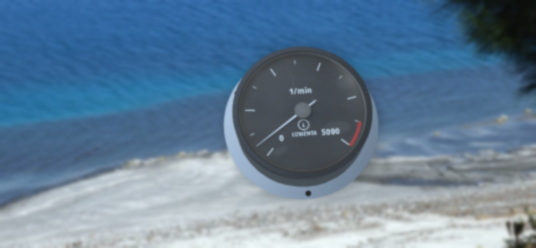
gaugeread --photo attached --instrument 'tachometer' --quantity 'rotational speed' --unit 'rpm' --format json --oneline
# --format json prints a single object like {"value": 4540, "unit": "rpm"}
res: {"value": 250, "unit": "rpm"}
